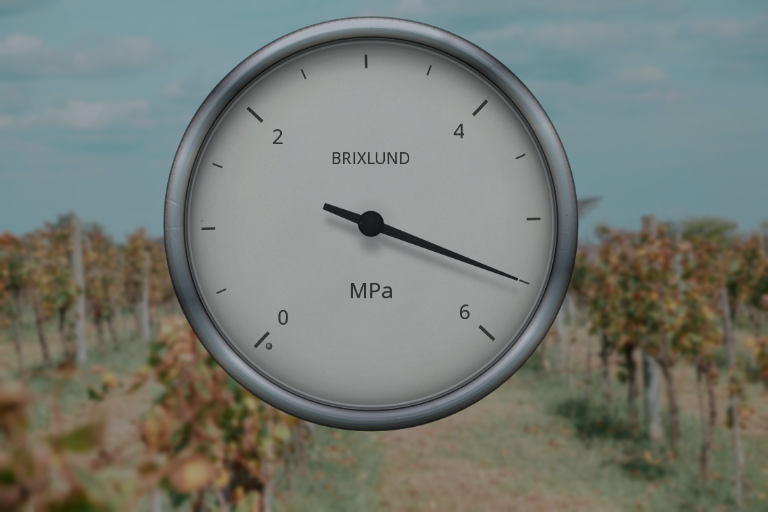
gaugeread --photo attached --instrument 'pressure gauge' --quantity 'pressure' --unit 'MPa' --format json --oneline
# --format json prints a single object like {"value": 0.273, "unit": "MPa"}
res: {"value": 5.5, "unit": "MPa"}
